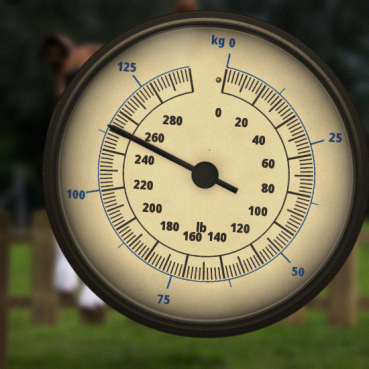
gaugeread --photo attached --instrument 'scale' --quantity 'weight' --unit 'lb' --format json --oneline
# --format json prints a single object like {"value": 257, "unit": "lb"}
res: {"value": 252, "unit": "lb"}
